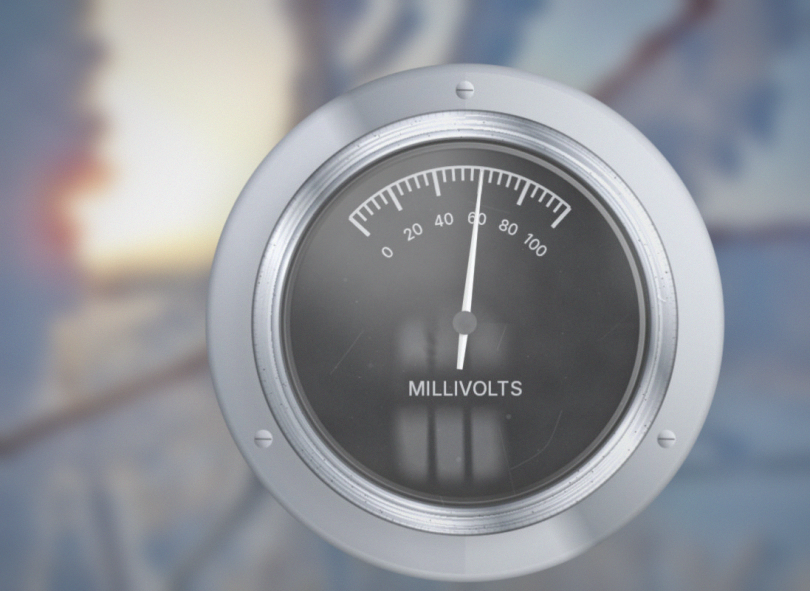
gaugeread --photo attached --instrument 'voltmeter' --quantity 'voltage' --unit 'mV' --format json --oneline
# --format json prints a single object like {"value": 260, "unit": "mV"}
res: {"value": 60, "unit": "mV"}
